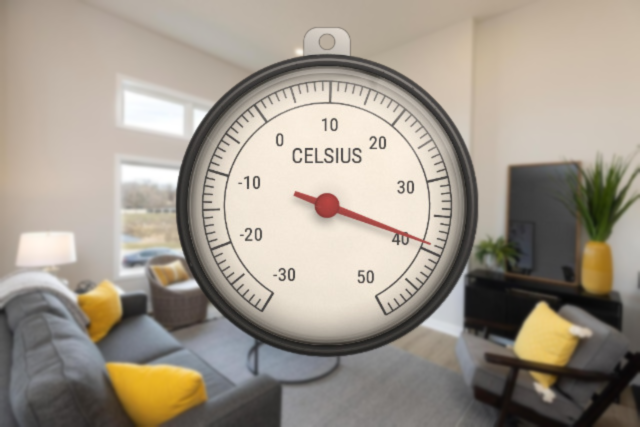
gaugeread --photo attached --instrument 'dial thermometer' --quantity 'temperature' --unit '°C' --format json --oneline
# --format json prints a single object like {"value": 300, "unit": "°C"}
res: {"value": 39, "unit": "°C"}
